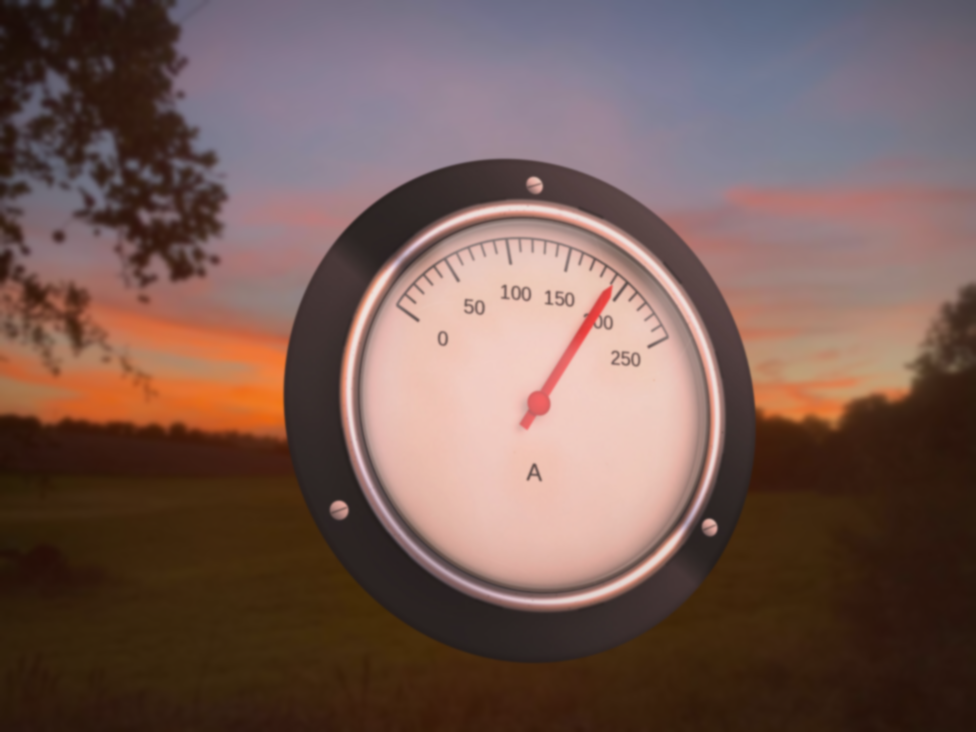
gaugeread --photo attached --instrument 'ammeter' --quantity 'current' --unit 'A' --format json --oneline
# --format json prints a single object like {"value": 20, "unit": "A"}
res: {"value": 190, "unit": "A"}
